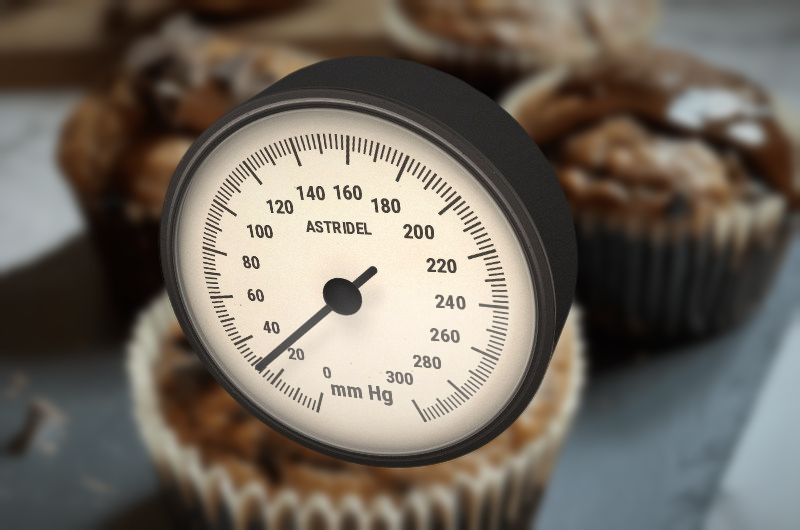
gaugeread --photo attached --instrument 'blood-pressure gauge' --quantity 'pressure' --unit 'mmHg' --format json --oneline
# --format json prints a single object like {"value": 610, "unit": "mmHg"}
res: {"value": 28, "unit": "mmHg"}
